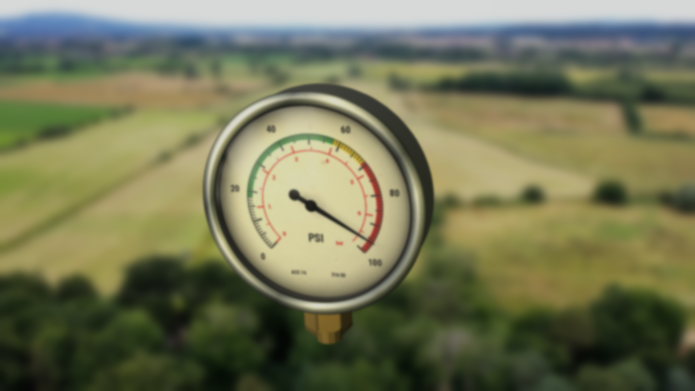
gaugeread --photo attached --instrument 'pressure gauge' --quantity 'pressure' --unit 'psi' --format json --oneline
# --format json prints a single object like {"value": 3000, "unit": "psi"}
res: {"value": 95, "unit": "psi"}
